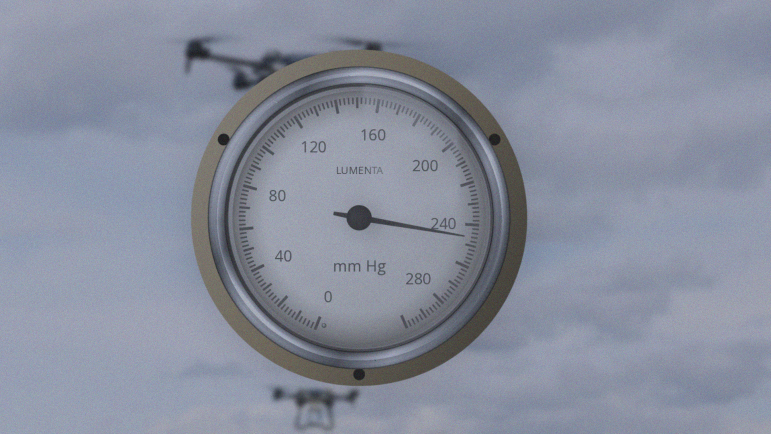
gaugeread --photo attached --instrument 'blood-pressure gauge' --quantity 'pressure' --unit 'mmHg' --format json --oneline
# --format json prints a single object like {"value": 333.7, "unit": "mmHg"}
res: {"value": 246, "unit": "mmHg"}
